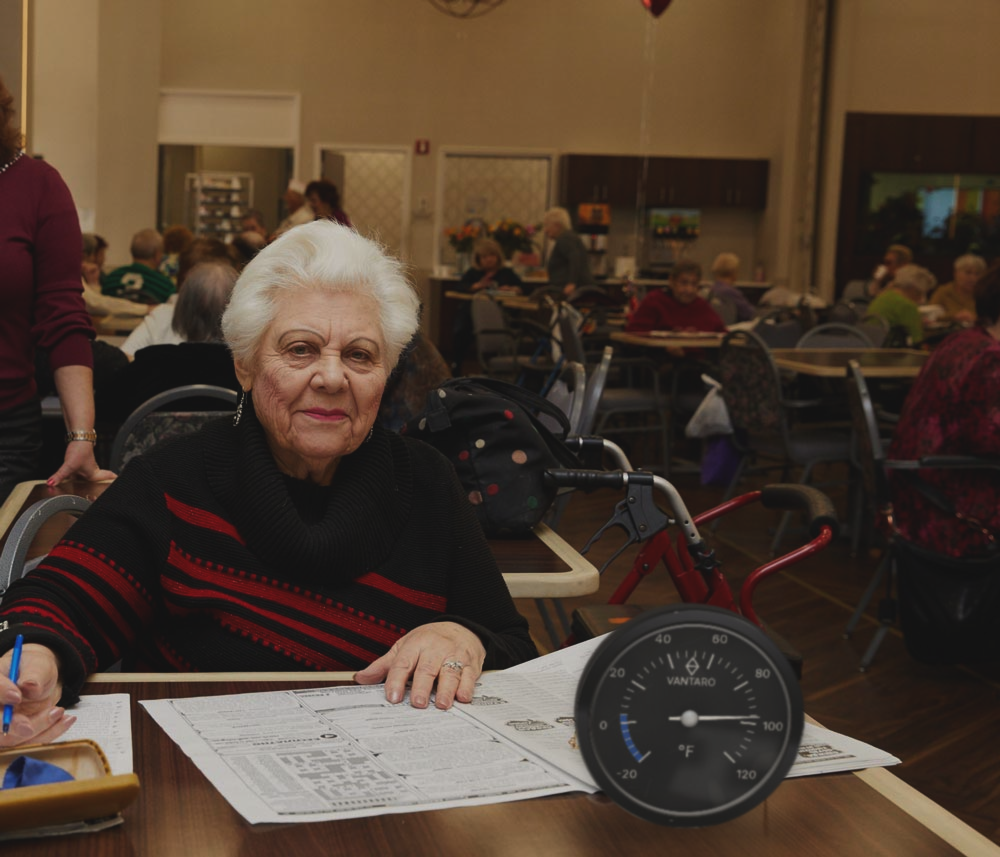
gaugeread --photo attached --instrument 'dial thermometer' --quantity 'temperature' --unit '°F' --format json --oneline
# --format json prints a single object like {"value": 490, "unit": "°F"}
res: {"value": 96, "unit": "°F"}
